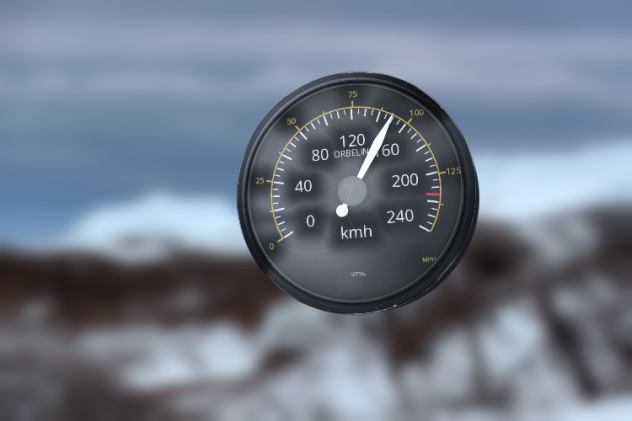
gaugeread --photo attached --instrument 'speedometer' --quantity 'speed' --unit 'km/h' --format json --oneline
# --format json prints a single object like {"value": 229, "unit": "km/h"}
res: {"value": 150, "unit": "km/h"}
